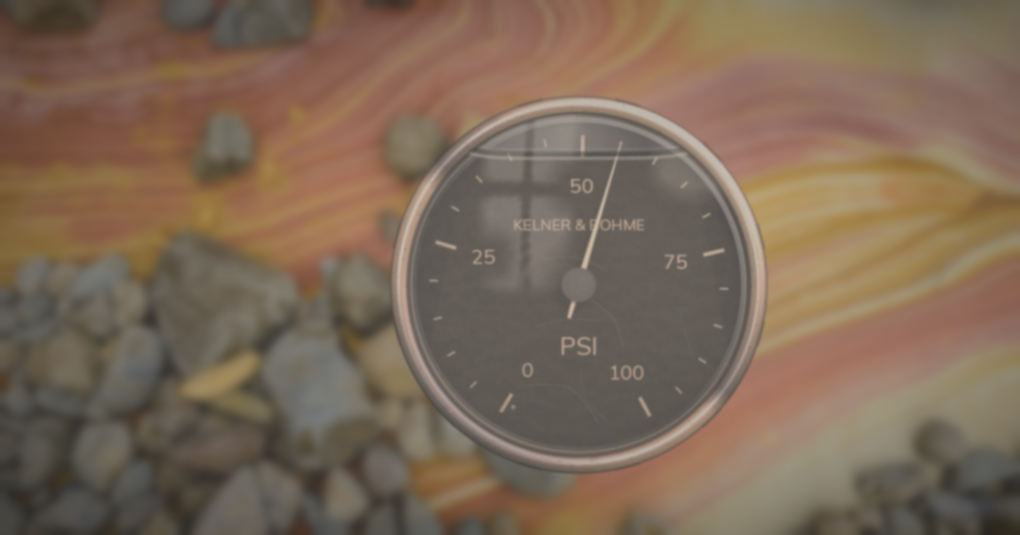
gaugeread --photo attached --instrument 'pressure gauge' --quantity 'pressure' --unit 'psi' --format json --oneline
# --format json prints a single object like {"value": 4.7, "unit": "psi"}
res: {"value": 55, "unit": "psi"}
